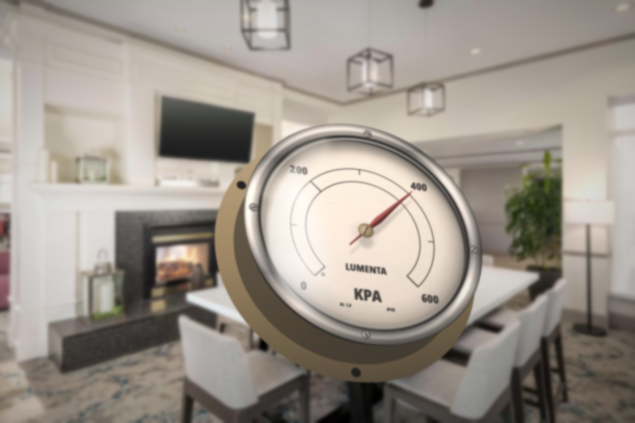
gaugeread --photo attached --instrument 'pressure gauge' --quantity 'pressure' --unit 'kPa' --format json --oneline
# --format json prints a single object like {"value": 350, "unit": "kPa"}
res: {"value": 400, "unit": "kPa"}
